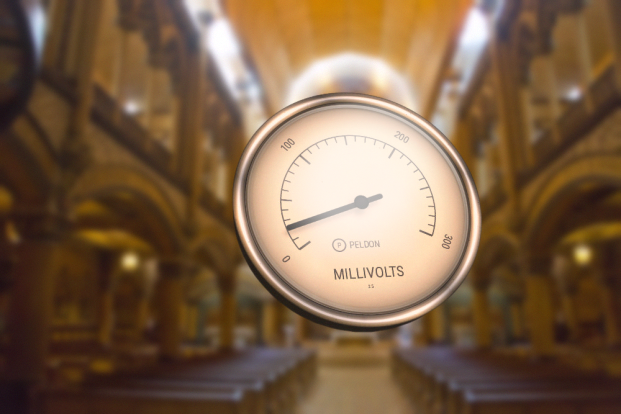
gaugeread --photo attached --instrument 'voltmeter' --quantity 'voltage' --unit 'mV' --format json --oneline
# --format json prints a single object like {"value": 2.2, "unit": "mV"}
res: {"value": 20, "unit": "mV"}
